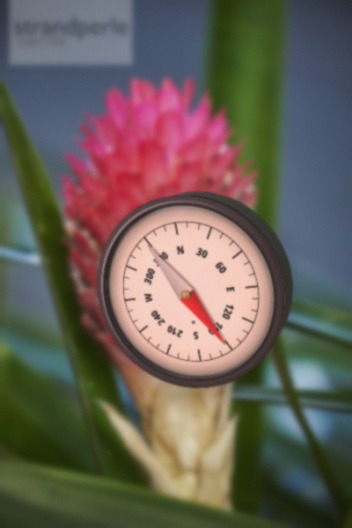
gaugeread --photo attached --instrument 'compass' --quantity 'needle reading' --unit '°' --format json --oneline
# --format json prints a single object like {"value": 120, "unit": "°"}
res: {"value": 150, "unit": "°"}
